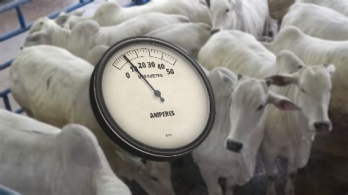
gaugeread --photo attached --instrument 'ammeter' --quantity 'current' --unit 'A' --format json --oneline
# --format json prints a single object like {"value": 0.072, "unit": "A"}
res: {"value": 10, "unit": "A"}
